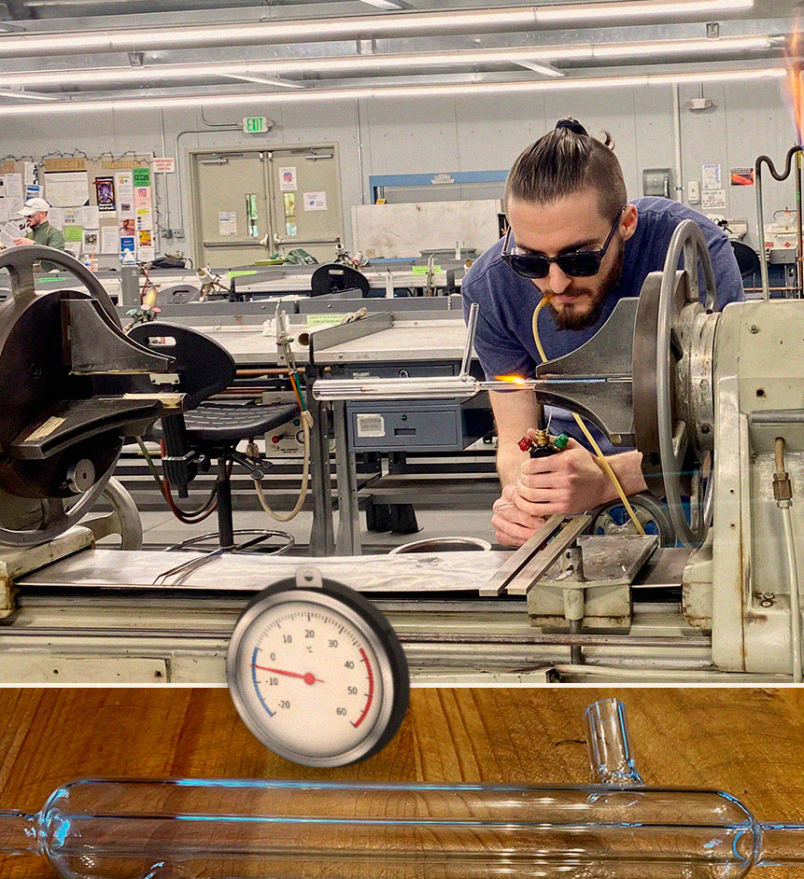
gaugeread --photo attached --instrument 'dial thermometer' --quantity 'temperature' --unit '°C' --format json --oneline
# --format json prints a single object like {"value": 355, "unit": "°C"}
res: {"value": -5, "unit": "°C"}
